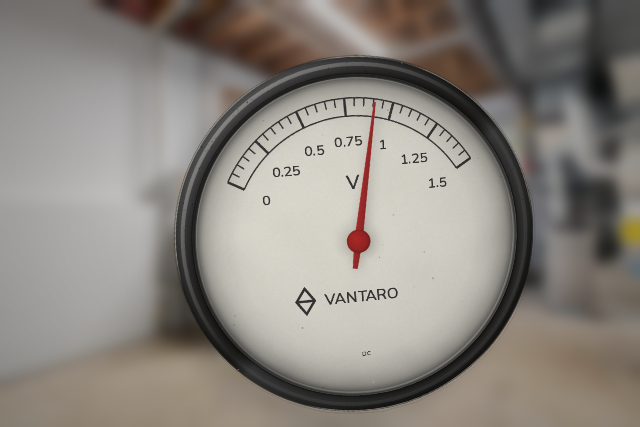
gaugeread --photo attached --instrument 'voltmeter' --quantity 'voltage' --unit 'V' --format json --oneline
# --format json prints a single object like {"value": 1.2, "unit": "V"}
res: {"value": 0.9, "unit": "V"}
